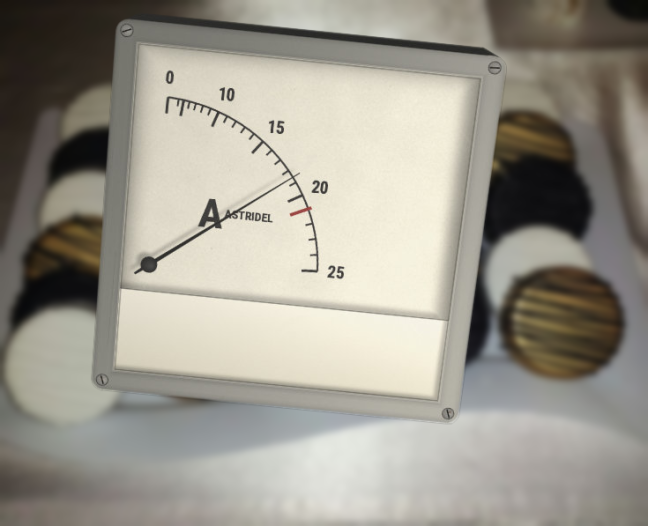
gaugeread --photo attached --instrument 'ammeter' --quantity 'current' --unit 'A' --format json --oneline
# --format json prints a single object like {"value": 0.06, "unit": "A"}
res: {"value": 18.5, "unit": "A"}
